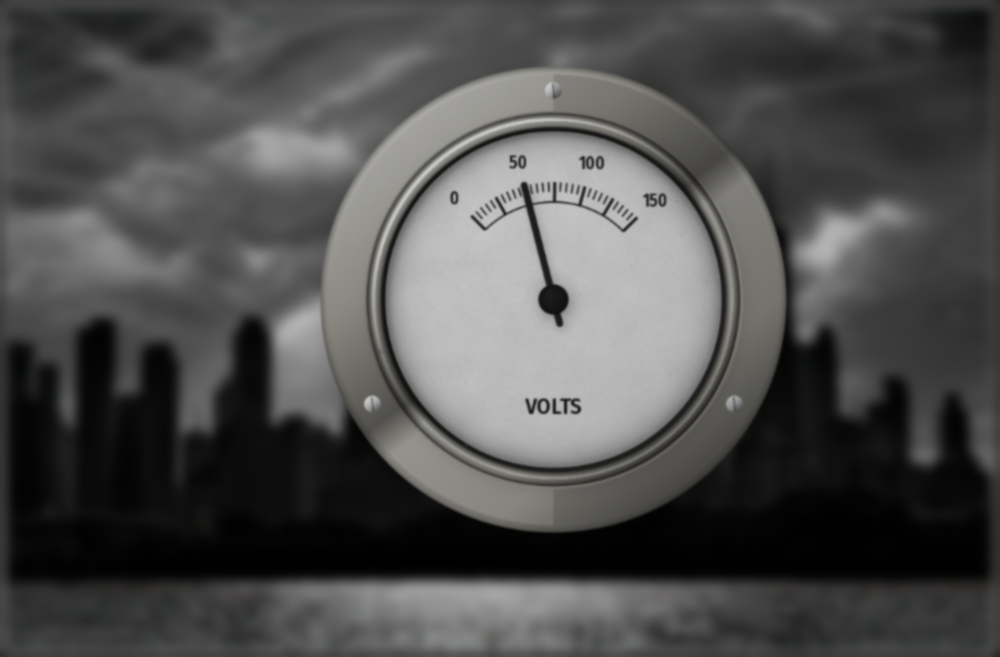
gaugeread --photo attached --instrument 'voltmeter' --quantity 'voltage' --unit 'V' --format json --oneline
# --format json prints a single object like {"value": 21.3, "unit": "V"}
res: {"value": 50, "unit": "V"}
